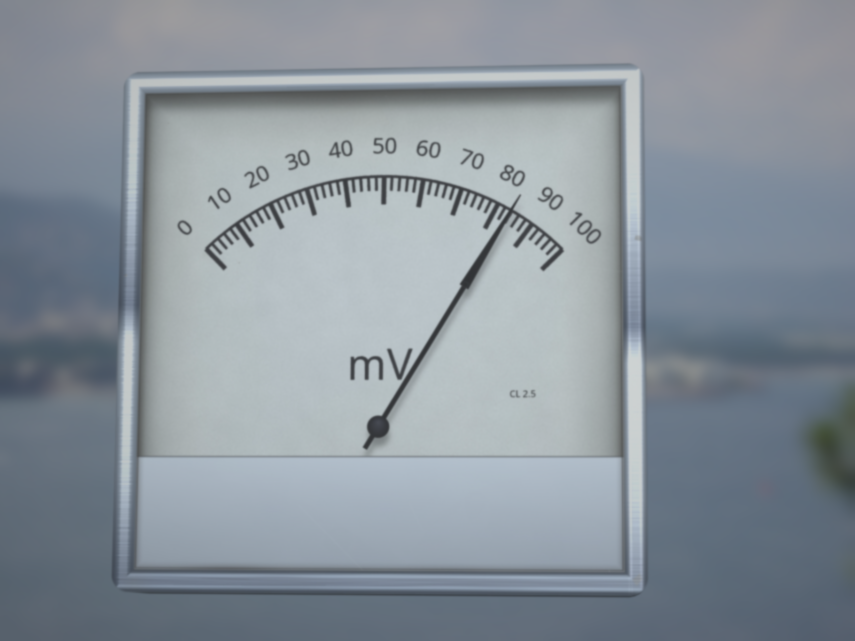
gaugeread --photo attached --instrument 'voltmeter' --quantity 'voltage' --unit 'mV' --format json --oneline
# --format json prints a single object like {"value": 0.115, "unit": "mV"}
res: {"value": 84, "unit": "mV"}
